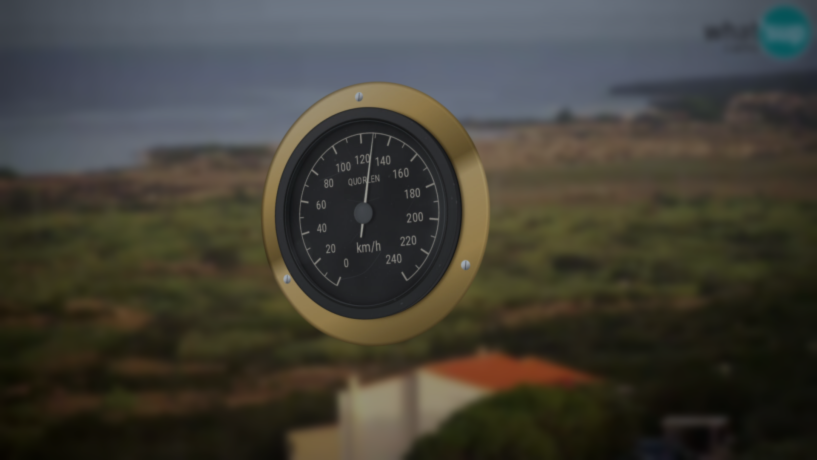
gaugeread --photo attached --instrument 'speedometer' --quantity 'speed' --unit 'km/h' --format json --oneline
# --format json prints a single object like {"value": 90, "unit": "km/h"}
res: {"value": 130, "unit": "km/h"}
